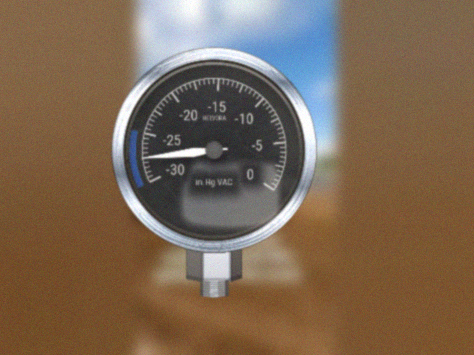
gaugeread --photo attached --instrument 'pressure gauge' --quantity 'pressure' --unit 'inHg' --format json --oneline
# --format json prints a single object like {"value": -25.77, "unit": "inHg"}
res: {"value": -27.5, "unit": "inHg"}
